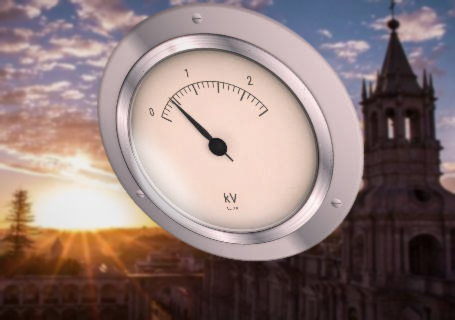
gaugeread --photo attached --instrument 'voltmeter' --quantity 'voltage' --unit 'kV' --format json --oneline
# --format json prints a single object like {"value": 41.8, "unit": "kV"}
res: {"value": 0.5, "unit": "kV"}
